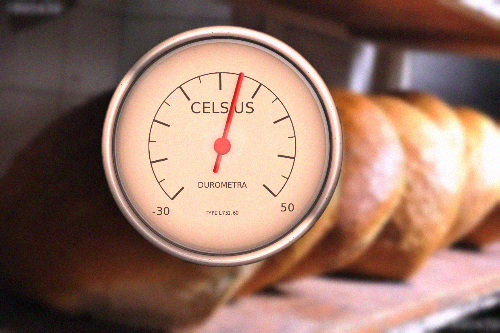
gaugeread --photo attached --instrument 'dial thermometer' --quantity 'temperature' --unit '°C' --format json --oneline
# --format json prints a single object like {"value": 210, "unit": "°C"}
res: {"value": 15, "unit": "°C"}
